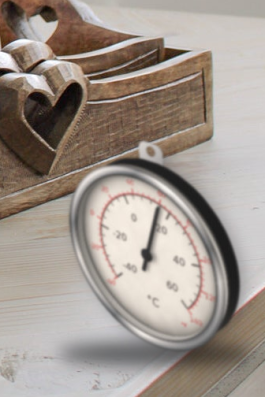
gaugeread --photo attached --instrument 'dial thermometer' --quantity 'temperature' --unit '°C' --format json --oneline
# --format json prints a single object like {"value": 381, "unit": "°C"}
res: {"value": 16, "unit": "°C"}
